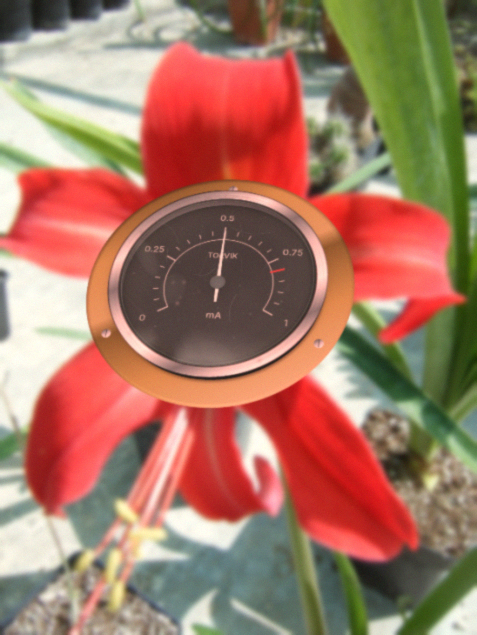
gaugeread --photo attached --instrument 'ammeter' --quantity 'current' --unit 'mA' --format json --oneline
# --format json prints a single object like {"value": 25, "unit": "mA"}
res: {"value": 0.5, "unit": "mA"}
